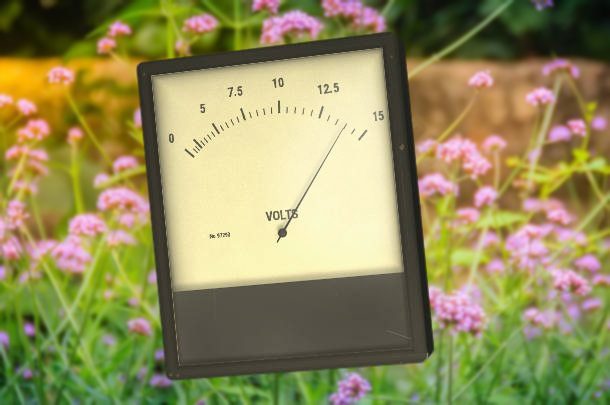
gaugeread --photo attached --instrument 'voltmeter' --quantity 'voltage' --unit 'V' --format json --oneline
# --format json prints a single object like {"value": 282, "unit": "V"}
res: {"value": 14, "unit": "V"}
